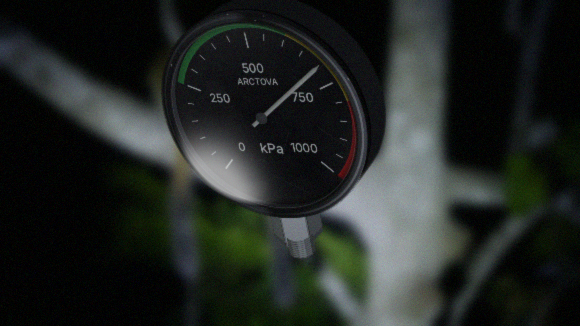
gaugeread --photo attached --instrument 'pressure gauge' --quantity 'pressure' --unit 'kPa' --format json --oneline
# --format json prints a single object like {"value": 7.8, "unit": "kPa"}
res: {"value": 700, "unit": "kPa"}
